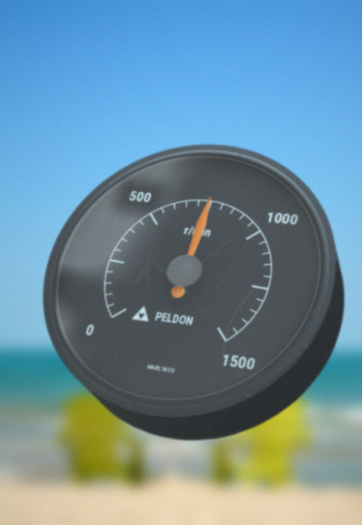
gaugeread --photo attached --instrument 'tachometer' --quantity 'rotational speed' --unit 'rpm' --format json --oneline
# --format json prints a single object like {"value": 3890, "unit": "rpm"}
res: {"value": 750, "unit": "rpm"}
